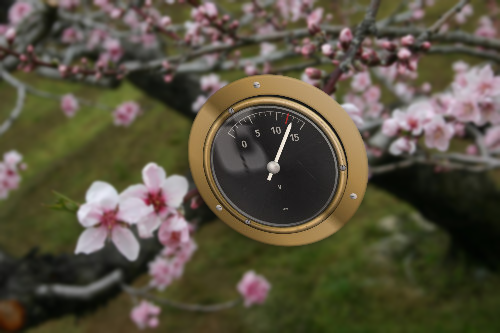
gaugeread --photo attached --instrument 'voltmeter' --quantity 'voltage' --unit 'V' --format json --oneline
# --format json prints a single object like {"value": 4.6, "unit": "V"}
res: {"value": 13, "unit": "V"}
